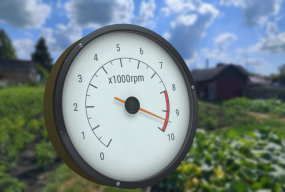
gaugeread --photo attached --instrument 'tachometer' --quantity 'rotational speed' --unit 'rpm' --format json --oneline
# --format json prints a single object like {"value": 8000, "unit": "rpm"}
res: {"value": 9500, "unit": "rpm"}
